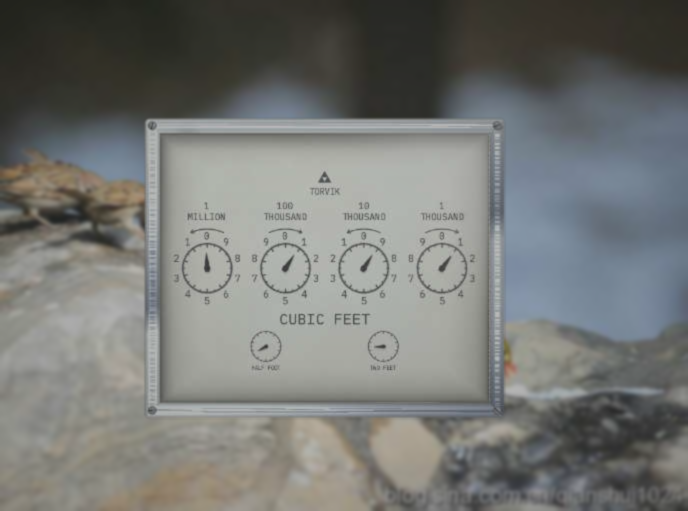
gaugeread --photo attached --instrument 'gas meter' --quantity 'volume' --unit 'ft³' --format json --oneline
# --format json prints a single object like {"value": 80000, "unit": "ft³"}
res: {"value": 9100, "unit": "ft³"}
